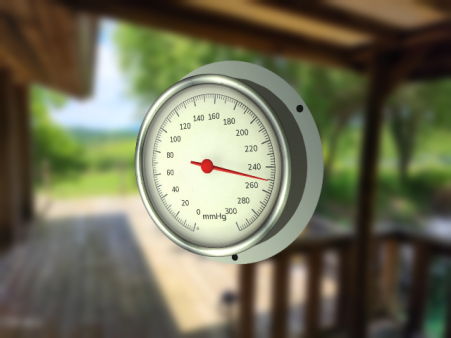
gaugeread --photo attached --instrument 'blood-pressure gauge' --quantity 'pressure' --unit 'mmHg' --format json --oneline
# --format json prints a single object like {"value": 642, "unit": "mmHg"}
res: {"value": 250, "unit": "mmHg"}
